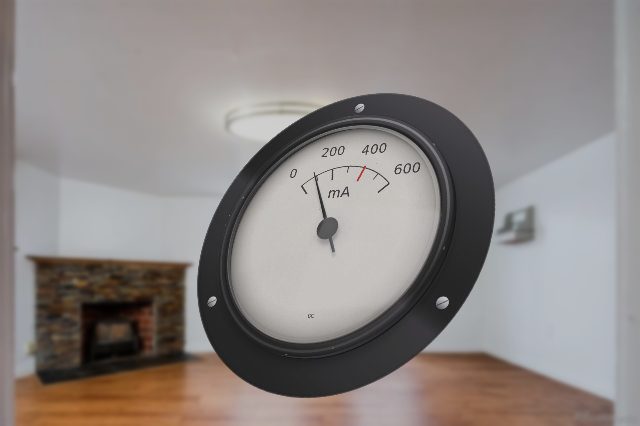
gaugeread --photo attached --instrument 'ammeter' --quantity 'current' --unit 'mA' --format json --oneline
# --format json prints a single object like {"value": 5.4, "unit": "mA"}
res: {"value": 100, "unit": "mA"}
